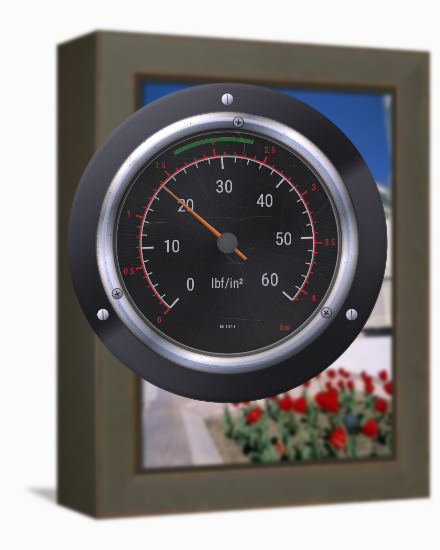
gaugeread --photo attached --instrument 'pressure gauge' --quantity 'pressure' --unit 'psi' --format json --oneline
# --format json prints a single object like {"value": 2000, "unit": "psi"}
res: {"value": 20, "unit": "psi"}
